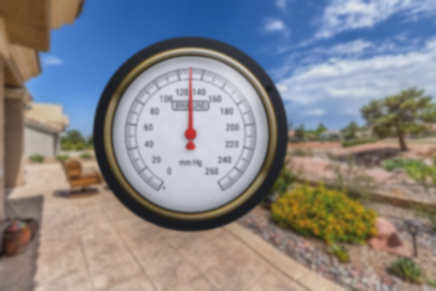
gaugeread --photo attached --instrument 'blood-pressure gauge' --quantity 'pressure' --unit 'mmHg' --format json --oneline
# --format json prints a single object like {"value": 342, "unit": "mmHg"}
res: {"value": 130, "unit": "mmHg"}
